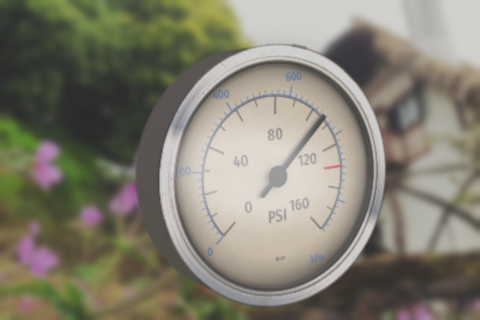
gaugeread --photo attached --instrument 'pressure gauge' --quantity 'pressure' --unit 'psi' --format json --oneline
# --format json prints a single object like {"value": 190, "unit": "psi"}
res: {"value": 105, "unit": "psi"}
